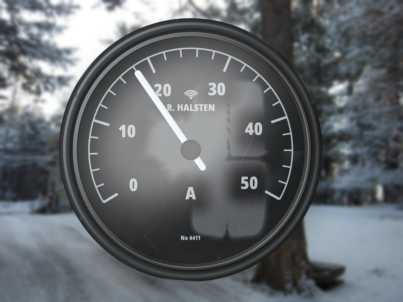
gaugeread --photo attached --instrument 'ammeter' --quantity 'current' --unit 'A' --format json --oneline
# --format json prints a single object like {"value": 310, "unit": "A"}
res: {"value": 18, "unit": "A"}
